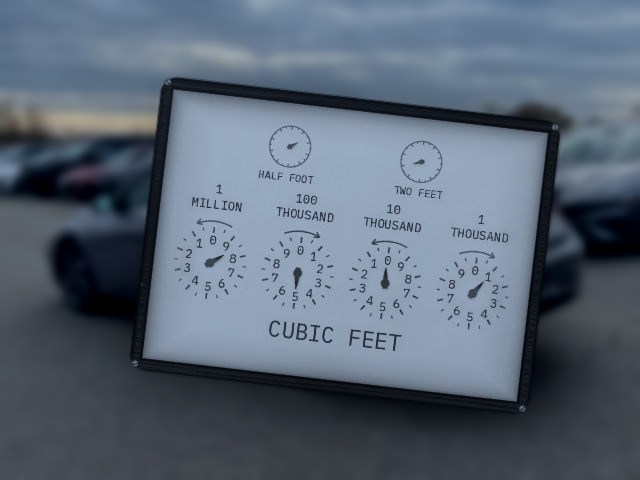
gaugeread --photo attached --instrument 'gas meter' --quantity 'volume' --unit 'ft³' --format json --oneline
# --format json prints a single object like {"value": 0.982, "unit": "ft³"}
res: {"value": 850100, "unit": "ft³"}
